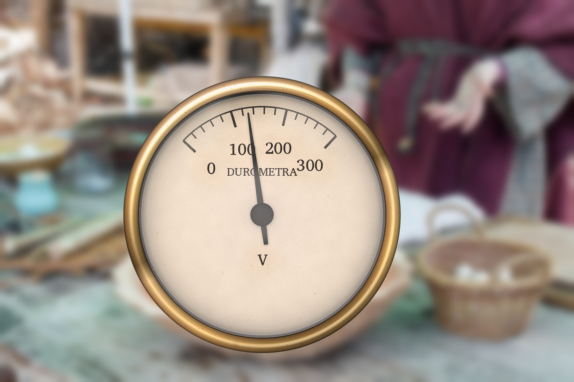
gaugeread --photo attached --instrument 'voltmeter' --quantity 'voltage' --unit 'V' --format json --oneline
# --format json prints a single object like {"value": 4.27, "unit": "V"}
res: {"value": 130, "unit": "V"}
